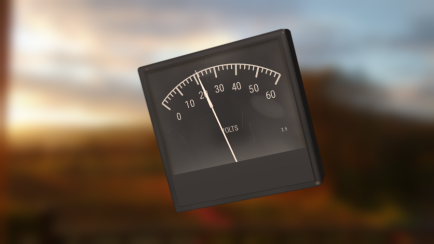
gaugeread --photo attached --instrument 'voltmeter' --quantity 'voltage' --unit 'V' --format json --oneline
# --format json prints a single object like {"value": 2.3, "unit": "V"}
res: {"value": 22, "unit": "V"}
